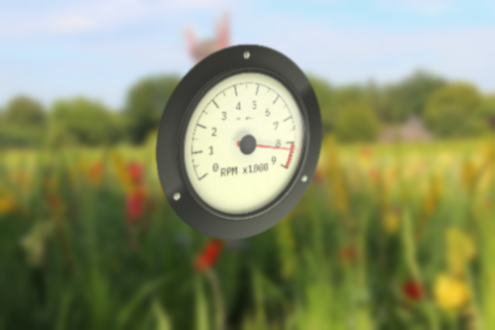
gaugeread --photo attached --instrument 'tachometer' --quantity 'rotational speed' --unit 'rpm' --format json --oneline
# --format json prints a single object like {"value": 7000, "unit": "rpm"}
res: {"value": 8250, "unit": "rpm"}
